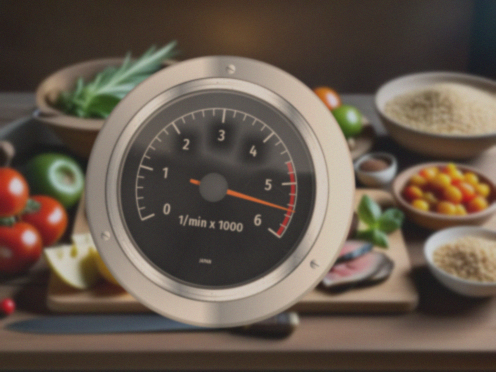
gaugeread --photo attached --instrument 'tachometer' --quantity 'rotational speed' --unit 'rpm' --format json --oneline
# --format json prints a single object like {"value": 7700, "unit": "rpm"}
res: {"value": 5500, "unit": "rpm"}
